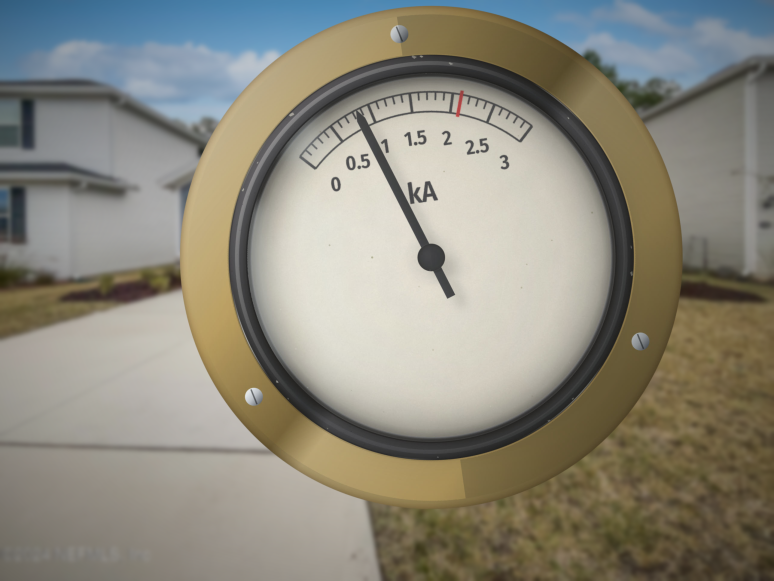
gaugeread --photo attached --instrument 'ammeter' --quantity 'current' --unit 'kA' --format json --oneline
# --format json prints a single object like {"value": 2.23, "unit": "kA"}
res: {"value": 0.85, "unit": "kA"}
